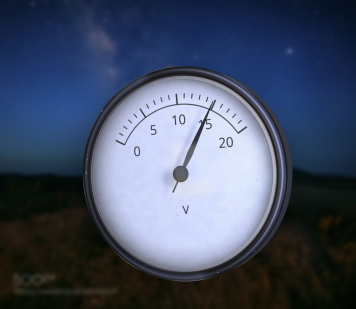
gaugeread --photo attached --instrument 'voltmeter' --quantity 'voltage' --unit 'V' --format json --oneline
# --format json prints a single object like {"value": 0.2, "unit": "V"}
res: {"value": 15, "unit": "V"}
